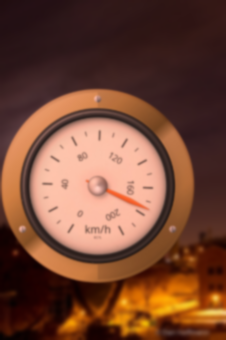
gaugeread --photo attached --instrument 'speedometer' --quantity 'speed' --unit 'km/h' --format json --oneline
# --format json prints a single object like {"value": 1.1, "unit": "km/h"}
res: {"value": 175, "unit": "km/h"}
